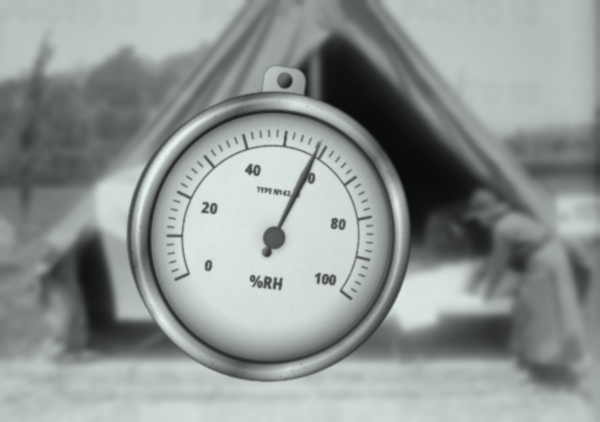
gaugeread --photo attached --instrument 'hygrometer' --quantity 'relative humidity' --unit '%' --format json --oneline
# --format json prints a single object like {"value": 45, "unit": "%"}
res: {"value": 58, "unit": "%"}
